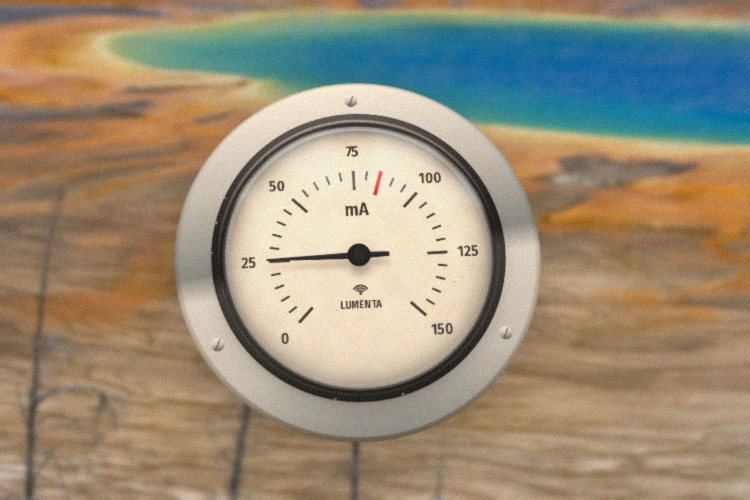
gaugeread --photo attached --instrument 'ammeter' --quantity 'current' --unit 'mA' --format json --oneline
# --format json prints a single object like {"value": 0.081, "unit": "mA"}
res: {"value": 25, "unit": "mA"}
